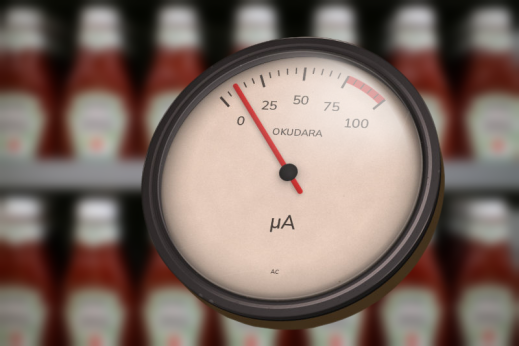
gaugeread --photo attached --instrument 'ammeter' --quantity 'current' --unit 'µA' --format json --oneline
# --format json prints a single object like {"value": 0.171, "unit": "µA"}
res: {"value": 10, "unit": "µA"}
